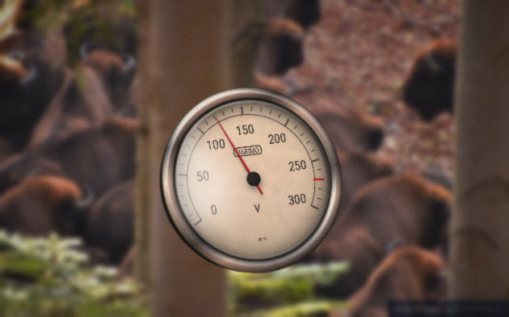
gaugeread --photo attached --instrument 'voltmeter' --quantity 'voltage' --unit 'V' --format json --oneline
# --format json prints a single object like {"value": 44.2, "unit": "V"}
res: {"value": 120, "unit": "V"}
